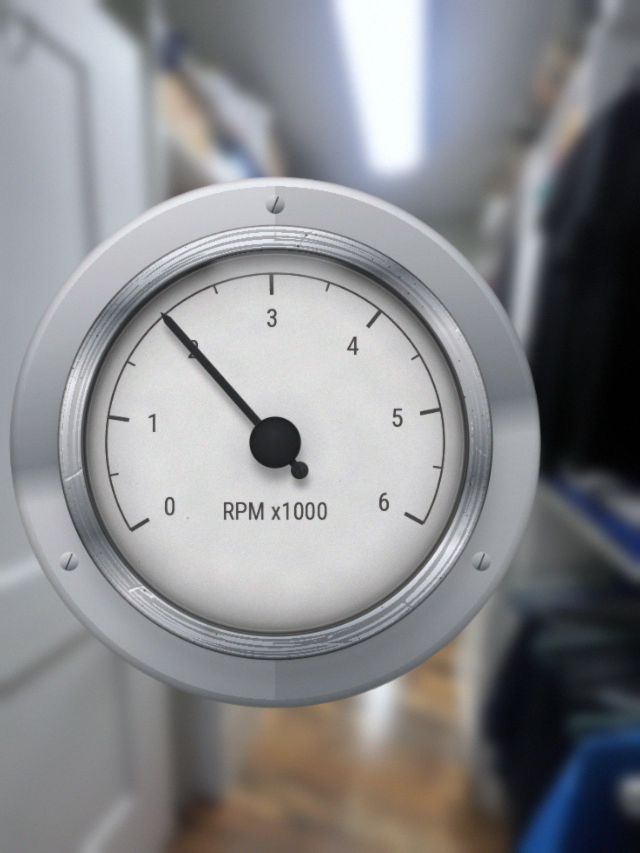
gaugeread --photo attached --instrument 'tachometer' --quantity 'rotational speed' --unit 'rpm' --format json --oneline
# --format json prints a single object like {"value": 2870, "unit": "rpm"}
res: {"value": 2000, "unit": "rpm"}
